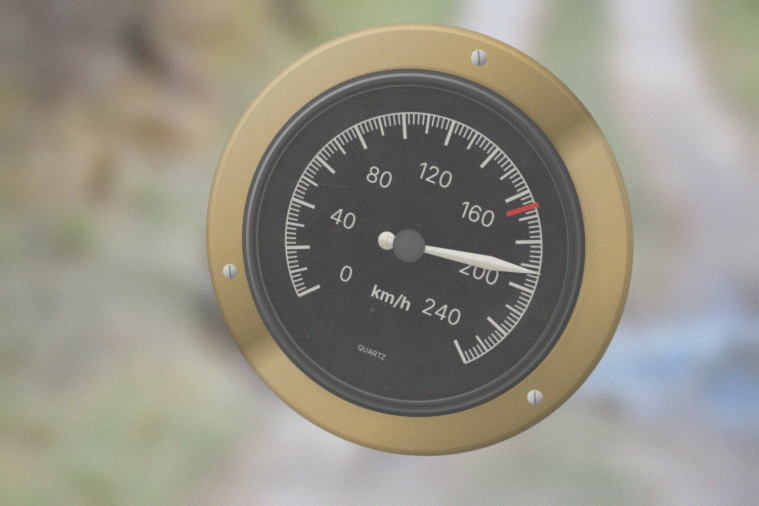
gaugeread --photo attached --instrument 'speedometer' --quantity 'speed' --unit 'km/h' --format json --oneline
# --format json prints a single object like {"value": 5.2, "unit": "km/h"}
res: {"value": 192, "unit": "km/h"}
